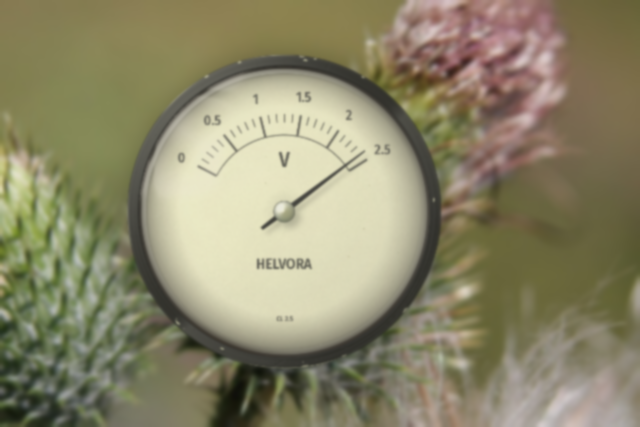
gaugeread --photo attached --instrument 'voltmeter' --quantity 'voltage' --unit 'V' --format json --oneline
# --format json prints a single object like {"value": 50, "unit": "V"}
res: {"value": 2.4, "unit": "V"}
